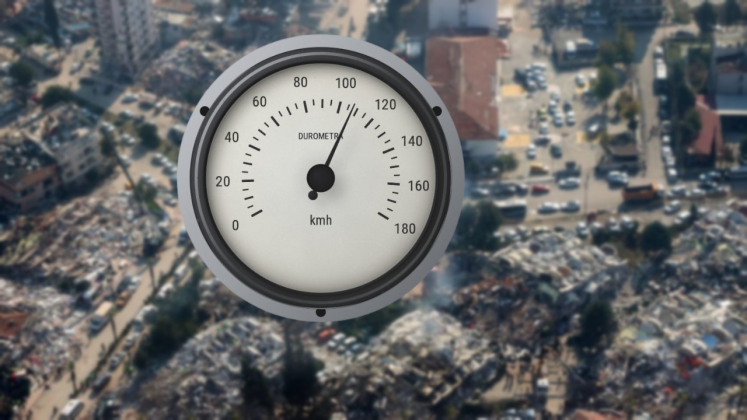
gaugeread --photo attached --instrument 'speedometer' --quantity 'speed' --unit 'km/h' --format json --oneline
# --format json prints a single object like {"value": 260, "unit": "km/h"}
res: {"value": 107.5, "unit": "km/h"}
